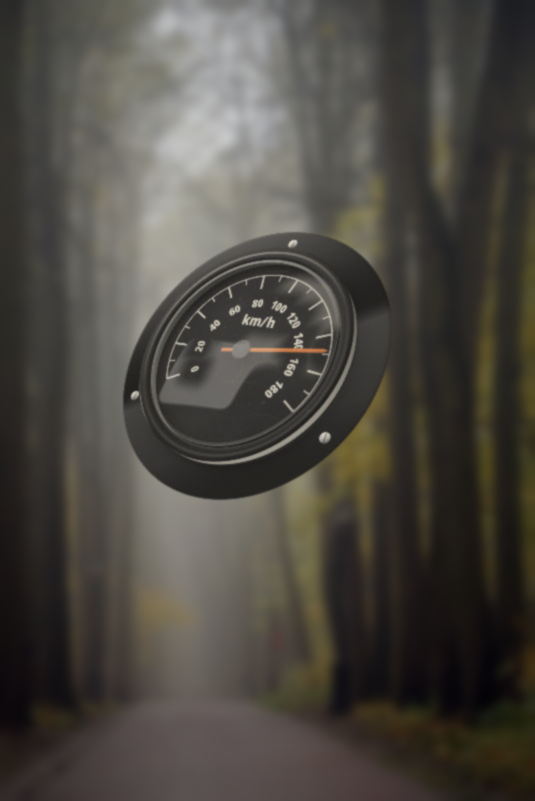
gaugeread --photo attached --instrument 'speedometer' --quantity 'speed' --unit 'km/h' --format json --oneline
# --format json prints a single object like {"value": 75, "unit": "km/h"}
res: {"value": 150, "unit": "km/h"}
